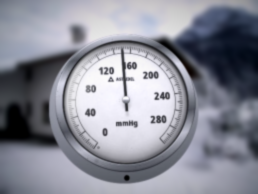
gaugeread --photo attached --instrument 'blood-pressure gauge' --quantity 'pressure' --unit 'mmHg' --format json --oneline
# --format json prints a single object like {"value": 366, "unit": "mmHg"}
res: {"value": 150, "unit": "mmHg"}
